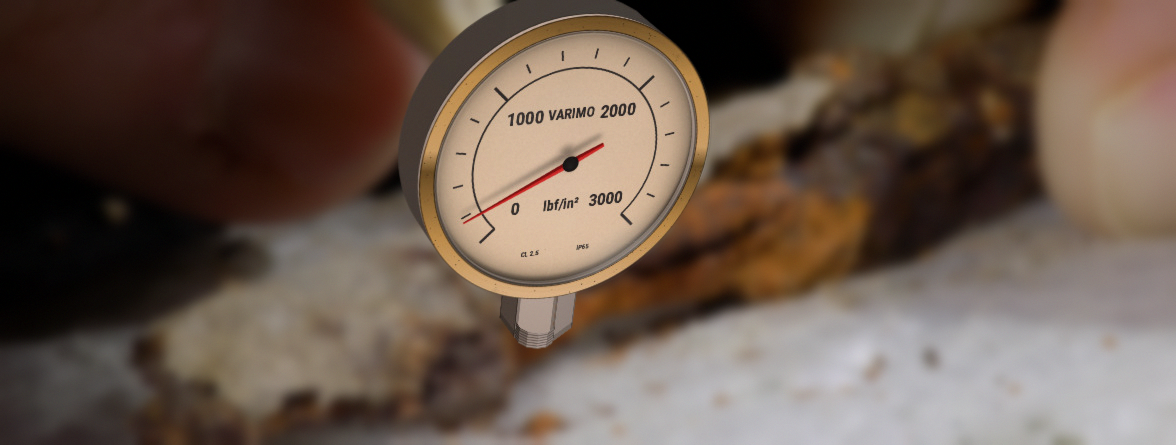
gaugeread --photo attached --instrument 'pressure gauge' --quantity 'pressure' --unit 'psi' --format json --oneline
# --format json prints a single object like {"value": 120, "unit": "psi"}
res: {"value": 200, "unit": "psi"}
